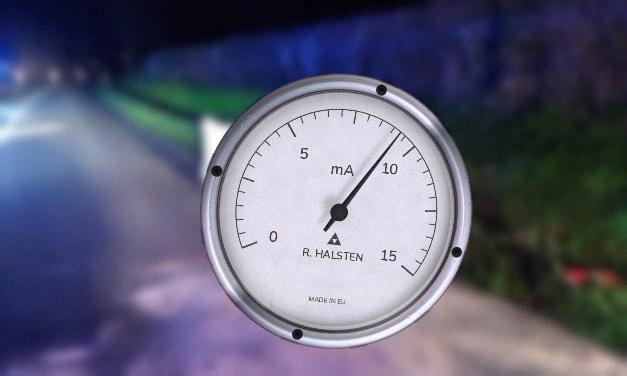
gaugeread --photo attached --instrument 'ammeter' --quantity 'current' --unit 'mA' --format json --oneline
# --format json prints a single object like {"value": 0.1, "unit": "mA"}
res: {"value": 9.25, "unit": "mA"}
